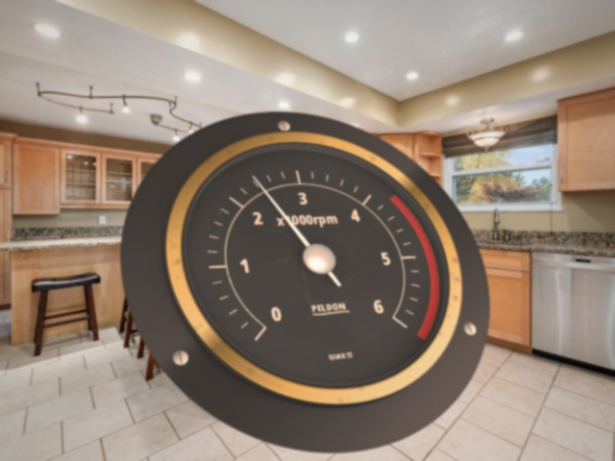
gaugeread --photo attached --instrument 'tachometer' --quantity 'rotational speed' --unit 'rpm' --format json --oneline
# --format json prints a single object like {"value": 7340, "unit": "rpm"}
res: {"value": 2400, "unit": "rpm"}
